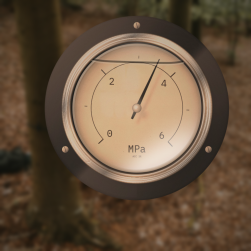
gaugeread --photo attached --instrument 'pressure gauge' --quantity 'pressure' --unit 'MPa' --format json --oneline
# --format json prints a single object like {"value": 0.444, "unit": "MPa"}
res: {"value": 3.5, "unit": "MPa"}
